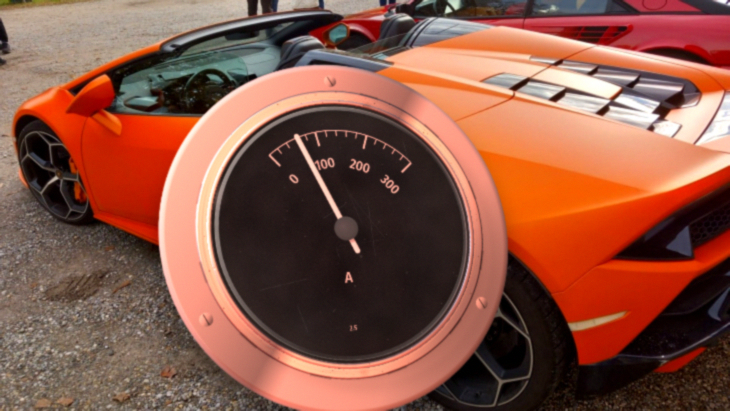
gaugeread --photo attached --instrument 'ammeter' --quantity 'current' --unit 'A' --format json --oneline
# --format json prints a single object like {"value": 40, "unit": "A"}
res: {"value": 60, "unit": "A"}
